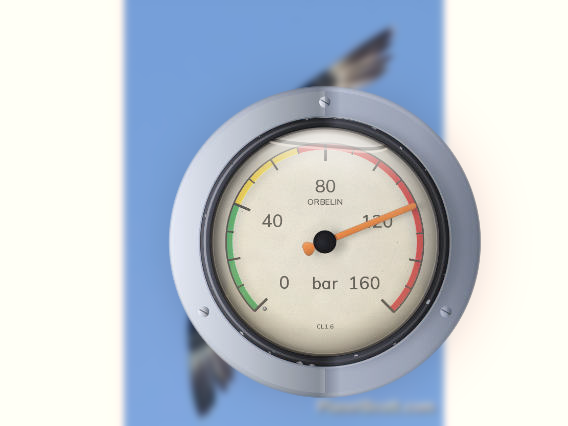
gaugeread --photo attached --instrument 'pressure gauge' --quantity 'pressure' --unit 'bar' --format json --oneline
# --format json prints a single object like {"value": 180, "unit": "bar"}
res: {"value": 120, "unit": "bar"}
